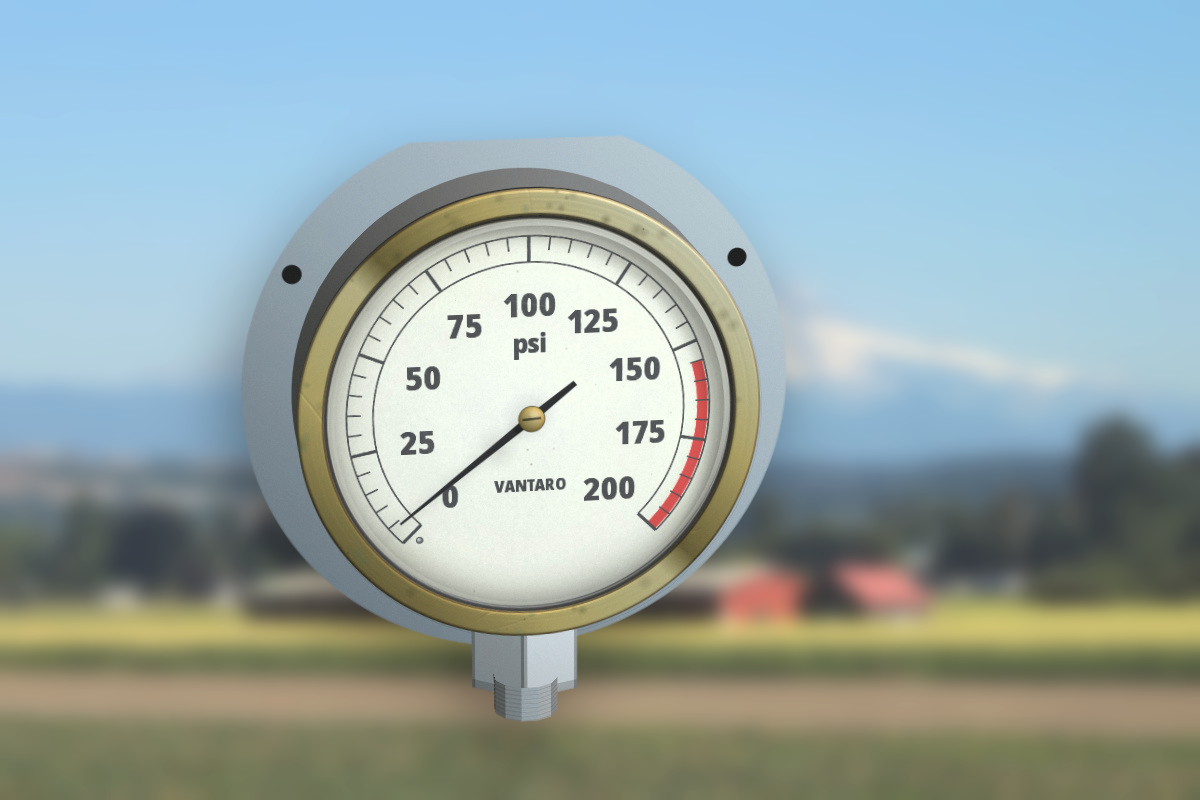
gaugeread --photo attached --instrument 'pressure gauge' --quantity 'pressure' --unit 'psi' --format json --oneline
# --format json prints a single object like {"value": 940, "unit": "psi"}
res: {"value": 5, "unit": "psi"}
